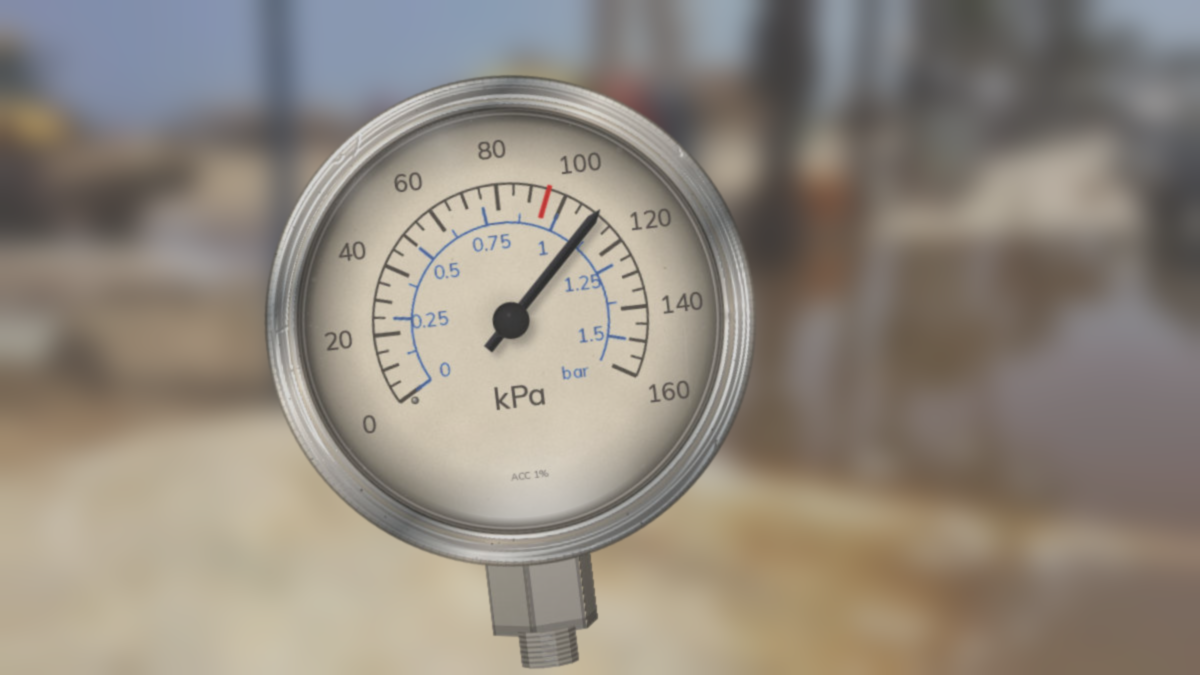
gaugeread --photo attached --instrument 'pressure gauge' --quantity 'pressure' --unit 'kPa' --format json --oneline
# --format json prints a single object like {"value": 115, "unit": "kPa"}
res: {"value": 110, "unit": "kPa"}
